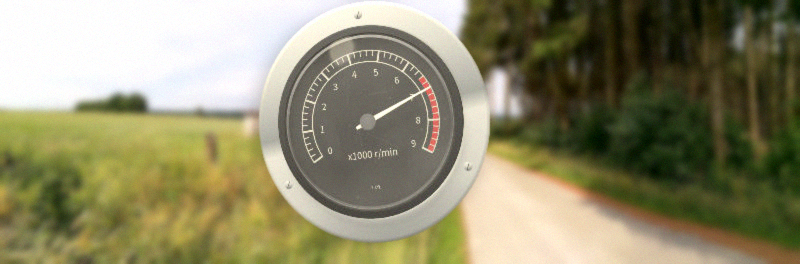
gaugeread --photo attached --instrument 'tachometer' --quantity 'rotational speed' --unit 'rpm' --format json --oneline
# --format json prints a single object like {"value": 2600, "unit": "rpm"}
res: {"value": 7000, "unit": "rpm"}
